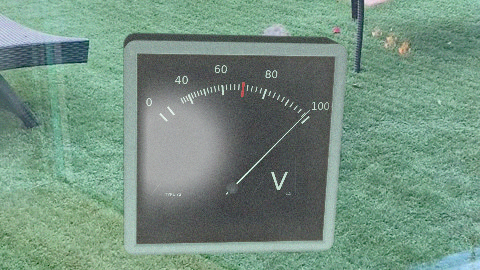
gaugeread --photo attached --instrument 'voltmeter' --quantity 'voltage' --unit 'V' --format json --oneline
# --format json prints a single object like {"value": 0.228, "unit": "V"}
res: {"value": 98, "unit": "V"}
